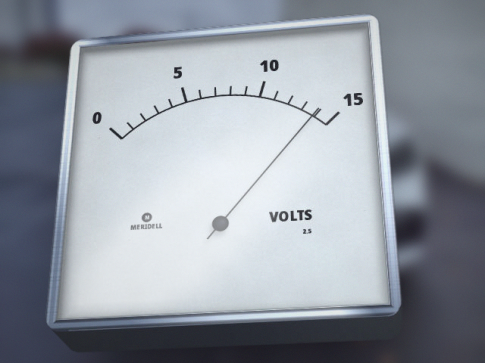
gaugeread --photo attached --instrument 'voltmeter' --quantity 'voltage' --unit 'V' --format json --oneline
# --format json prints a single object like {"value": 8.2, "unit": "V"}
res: {"value": 14, "unit": "V"}
